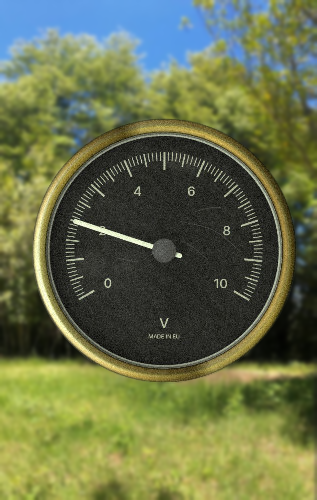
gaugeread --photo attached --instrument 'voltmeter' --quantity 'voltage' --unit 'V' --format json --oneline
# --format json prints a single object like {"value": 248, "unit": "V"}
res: {"value": 2, "unit": "V"}
